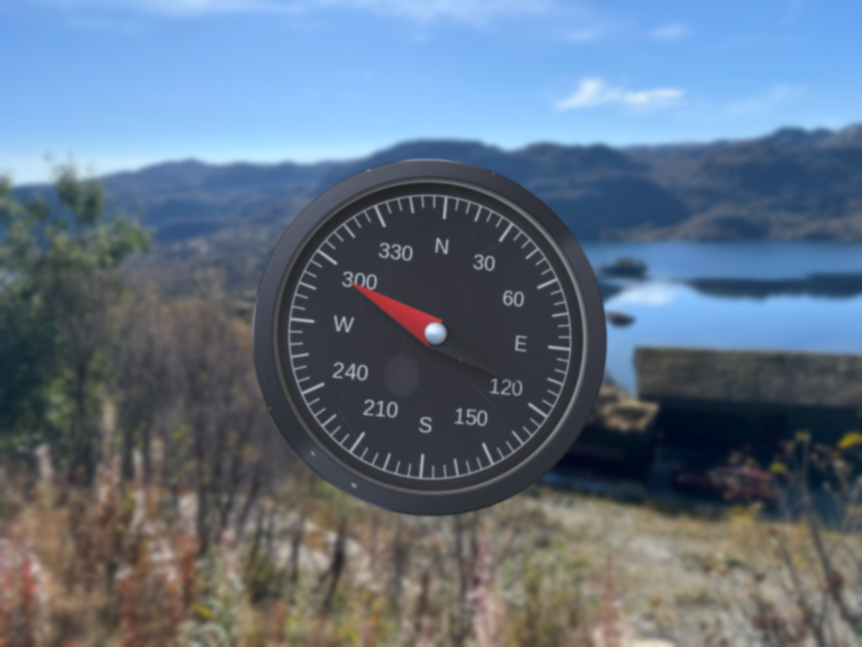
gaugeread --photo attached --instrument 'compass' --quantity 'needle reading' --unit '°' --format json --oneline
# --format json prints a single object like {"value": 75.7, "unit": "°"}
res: {"value": 295, "unit": "°"}
